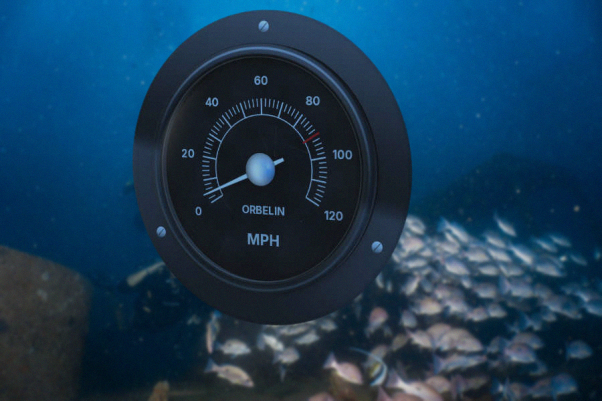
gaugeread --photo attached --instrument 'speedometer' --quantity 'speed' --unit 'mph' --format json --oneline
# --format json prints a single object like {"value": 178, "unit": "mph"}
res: {"value": 4, "unit": "mph"}
